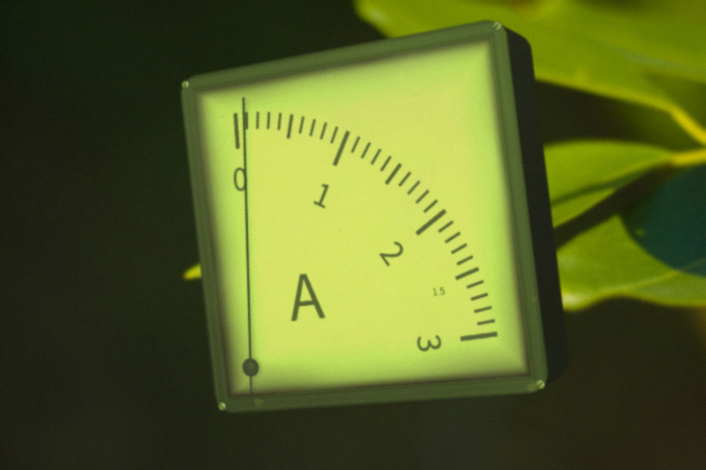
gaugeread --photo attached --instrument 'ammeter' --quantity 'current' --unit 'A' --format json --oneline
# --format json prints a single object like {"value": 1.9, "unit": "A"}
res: {"value": 0.1, "unit": "A"}
